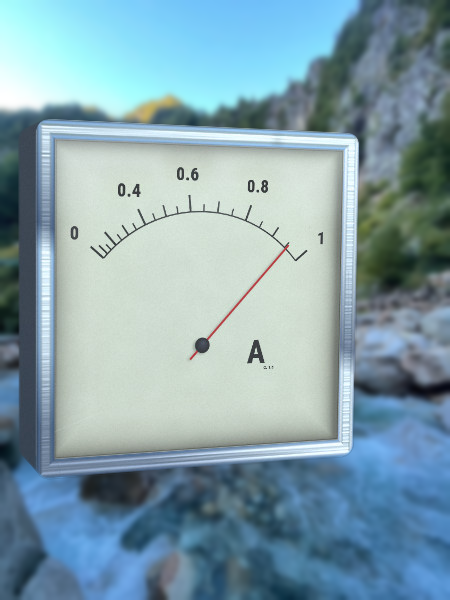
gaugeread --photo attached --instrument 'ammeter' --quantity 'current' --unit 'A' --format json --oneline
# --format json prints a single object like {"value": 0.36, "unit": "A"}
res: {"value": 0.95, "unit": "A"}
